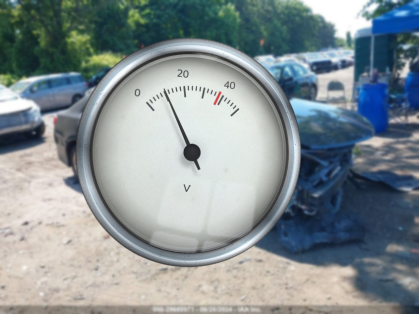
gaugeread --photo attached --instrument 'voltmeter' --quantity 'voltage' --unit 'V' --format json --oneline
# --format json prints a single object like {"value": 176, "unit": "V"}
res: {"value": 10, "unit": "V"}
